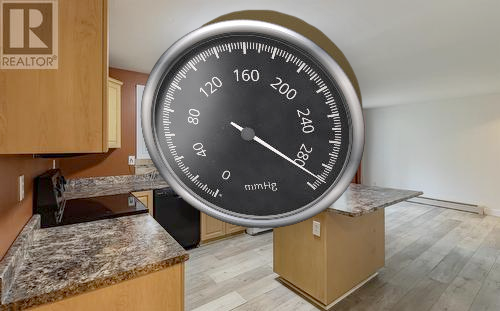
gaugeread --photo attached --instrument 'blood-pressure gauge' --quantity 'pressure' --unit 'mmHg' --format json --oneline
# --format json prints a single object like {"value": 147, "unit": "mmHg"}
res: {"value": 290, "unit": "mmHg"}
